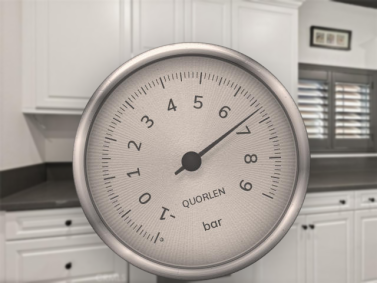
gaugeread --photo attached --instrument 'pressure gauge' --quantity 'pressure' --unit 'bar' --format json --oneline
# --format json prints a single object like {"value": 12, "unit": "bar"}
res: {"value": 6.7, "unit": "bar"}
